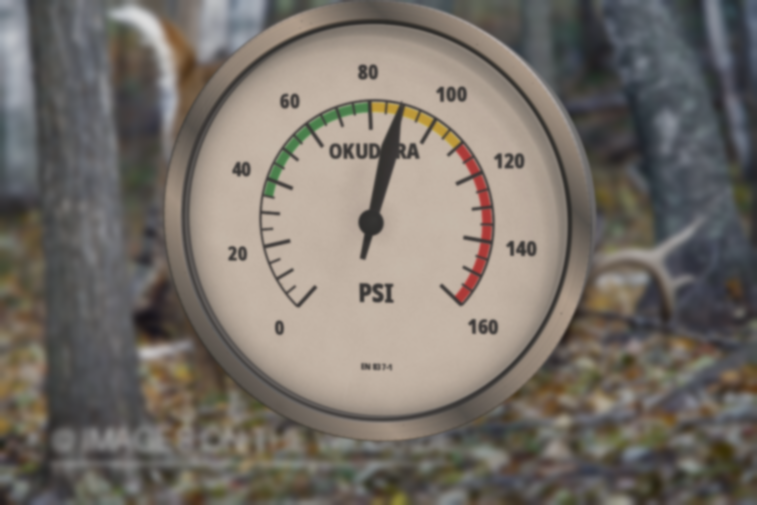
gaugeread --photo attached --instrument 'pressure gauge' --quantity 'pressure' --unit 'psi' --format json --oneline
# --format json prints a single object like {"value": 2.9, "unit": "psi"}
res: {"value": 90, "unit": "psi"}
